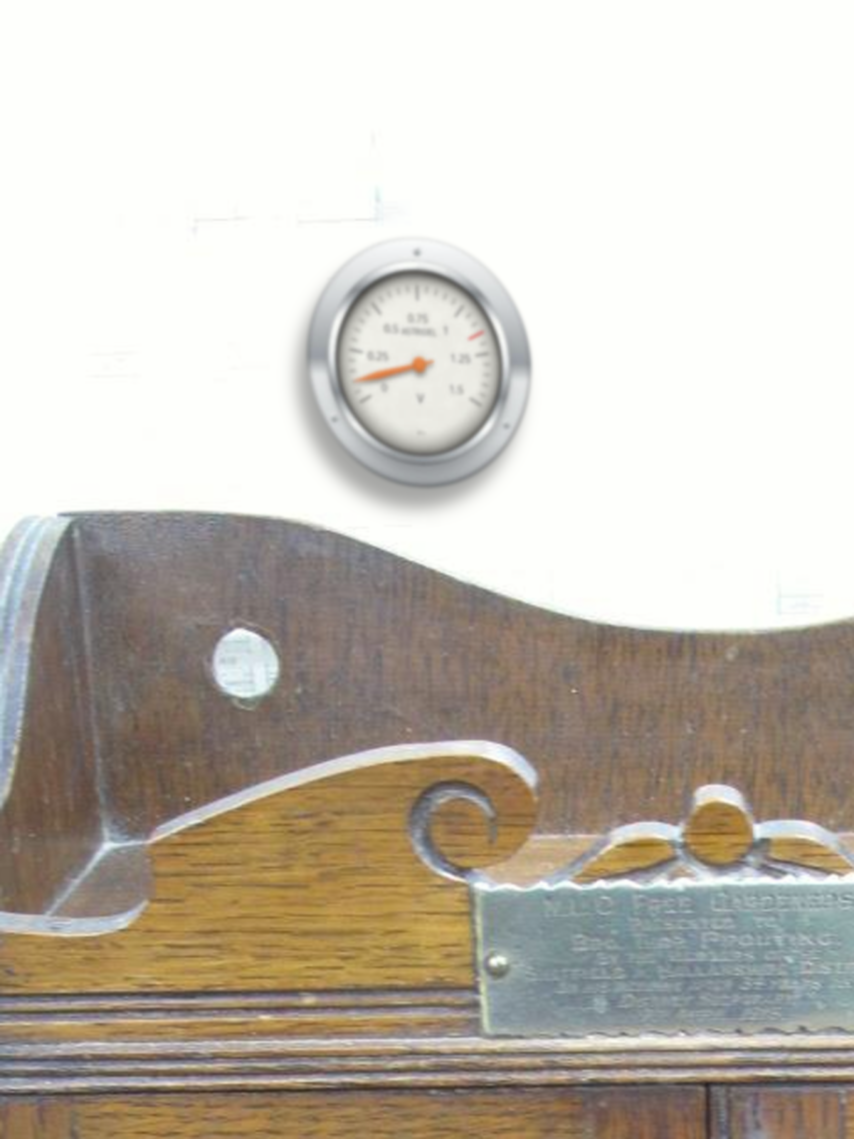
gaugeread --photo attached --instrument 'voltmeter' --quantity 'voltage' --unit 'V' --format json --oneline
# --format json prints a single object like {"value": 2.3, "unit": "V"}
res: {"value": 0.1, "unit": "V"}
